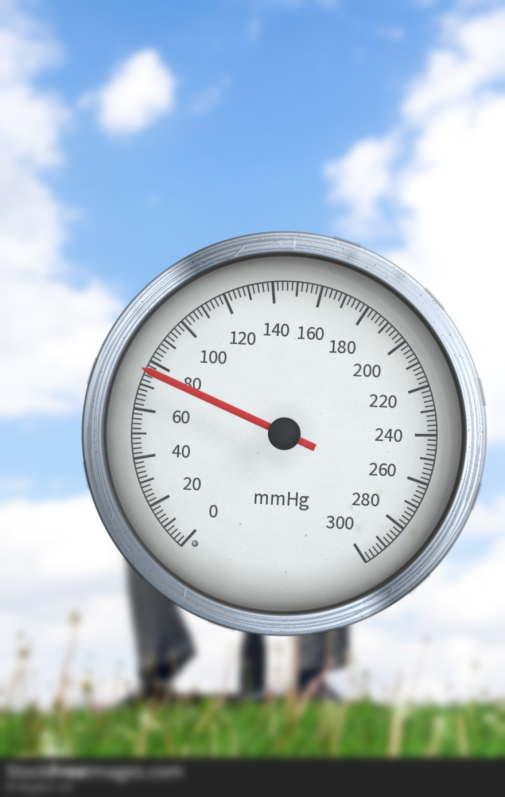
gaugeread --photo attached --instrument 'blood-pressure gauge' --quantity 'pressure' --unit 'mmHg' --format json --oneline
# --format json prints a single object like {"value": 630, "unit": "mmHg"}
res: {"value": 76, "unit": "mmHg"}
